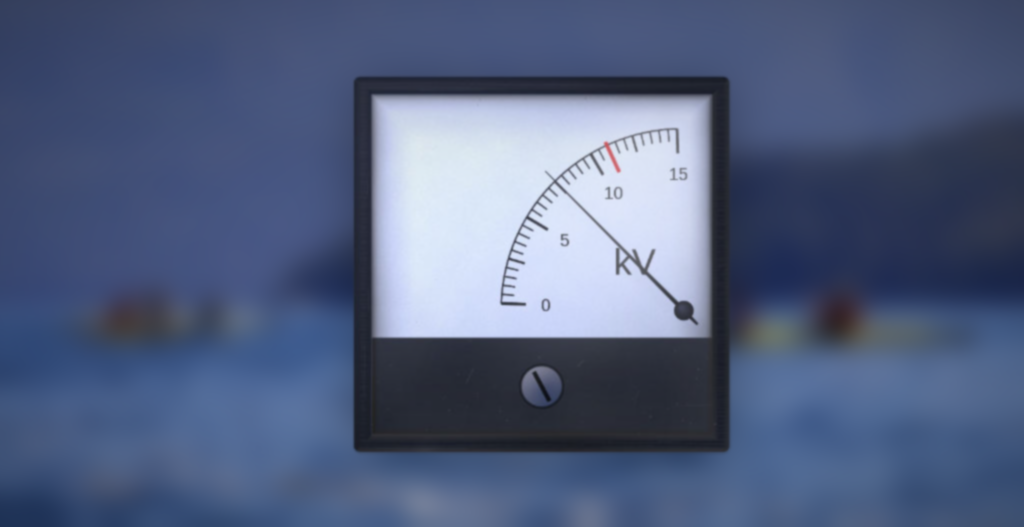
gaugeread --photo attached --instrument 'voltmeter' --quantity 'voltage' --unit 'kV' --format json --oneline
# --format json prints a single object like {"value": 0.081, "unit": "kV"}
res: {"value": 7.5, "unit": "kV"}
